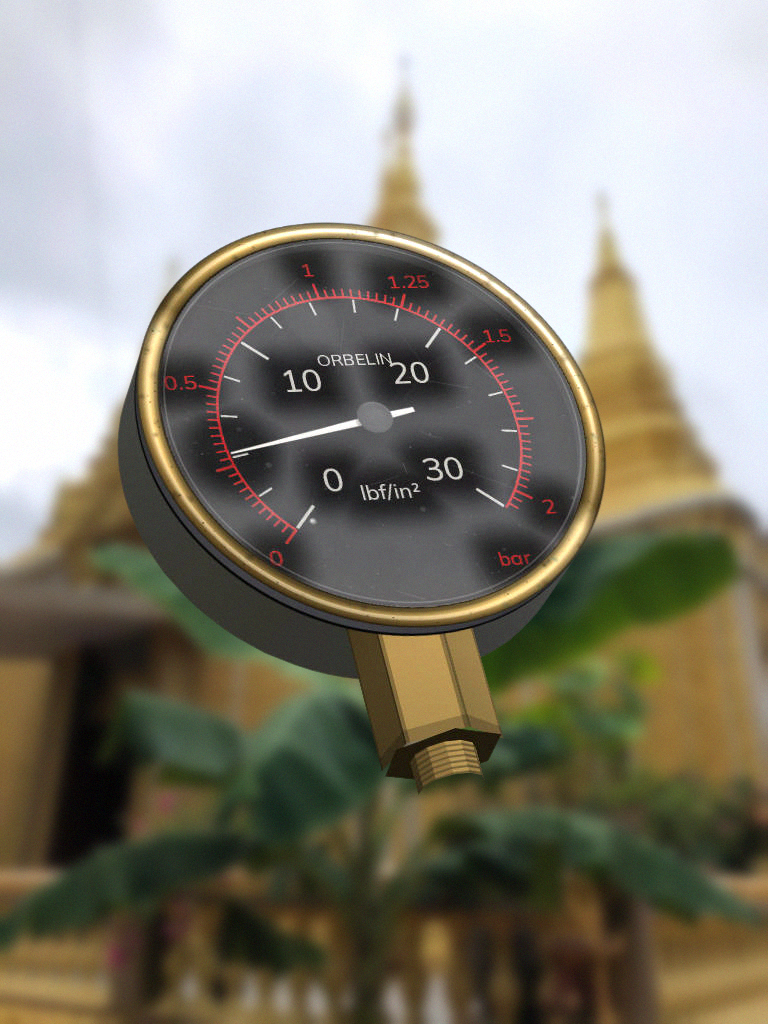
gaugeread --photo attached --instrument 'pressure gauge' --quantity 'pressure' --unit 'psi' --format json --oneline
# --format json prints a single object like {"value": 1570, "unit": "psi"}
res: {"value": 4, "unit": "psi"}
